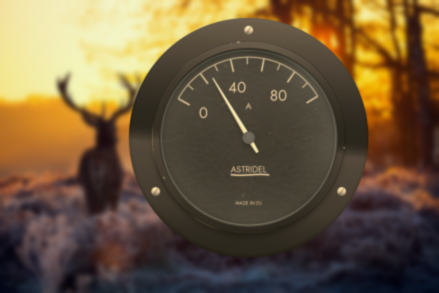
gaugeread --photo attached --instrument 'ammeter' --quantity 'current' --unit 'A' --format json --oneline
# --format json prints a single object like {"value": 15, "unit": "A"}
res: {"value": 25, "unit": "A"}
